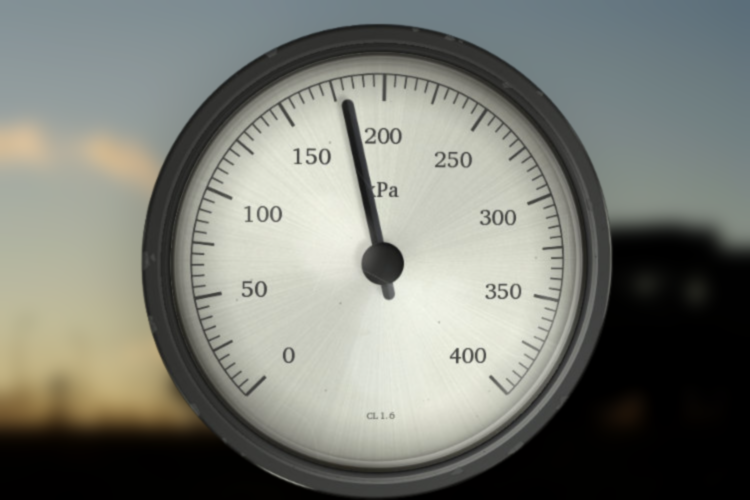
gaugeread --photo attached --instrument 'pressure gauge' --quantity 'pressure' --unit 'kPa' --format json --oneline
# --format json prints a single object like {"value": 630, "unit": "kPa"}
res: {"value": 180, "unit": "kPa"}
